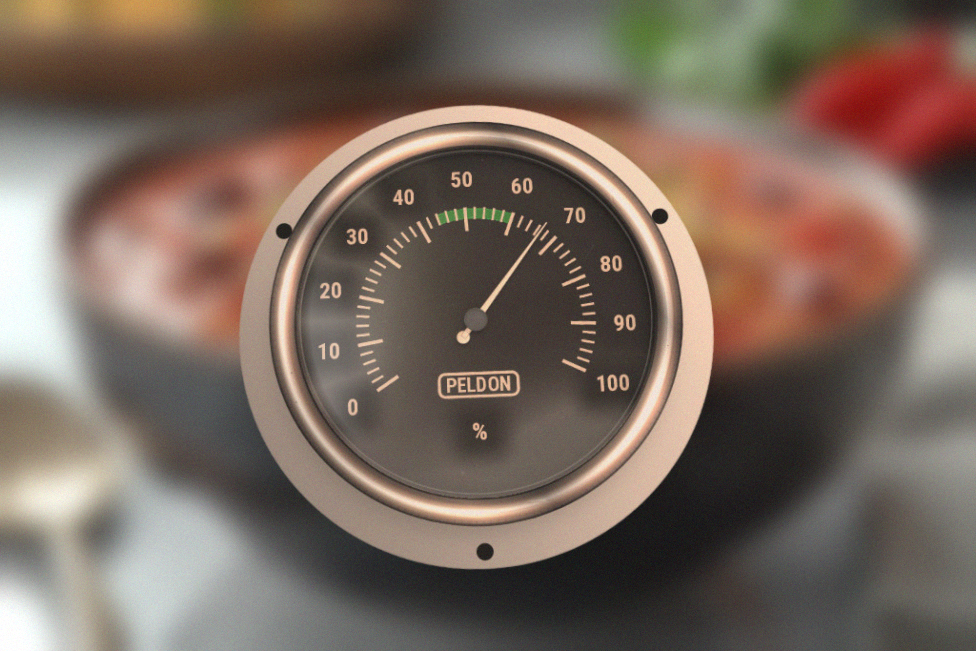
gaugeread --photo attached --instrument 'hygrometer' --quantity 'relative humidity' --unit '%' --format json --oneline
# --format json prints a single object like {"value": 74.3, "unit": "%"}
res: {"value": 67, "unit": "%"}
